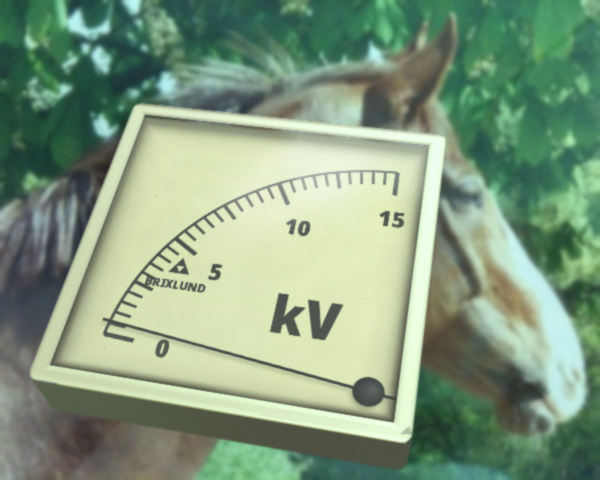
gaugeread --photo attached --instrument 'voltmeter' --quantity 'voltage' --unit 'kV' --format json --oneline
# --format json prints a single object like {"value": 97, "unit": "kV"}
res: {"value": 0.5, "unit": "kV"}
